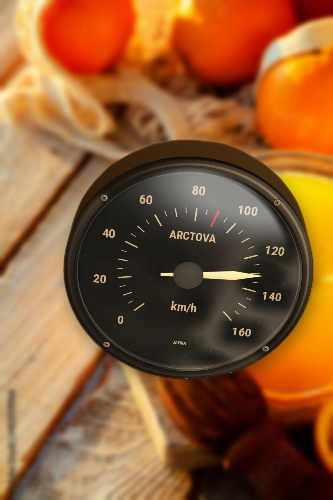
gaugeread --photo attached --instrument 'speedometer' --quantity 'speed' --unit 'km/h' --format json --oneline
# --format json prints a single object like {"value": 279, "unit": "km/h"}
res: {"value": 130, "unit": "km/h"}
